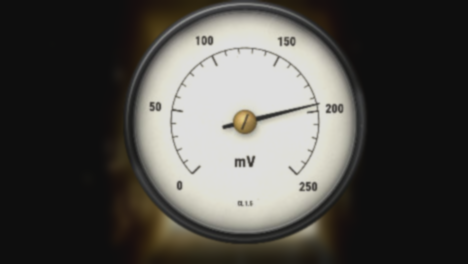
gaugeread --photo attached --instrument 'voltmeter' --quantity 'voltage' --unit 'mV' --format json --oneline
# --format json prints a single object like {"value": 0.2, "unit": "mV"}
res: {"value": 195, "unit": "mV"}
